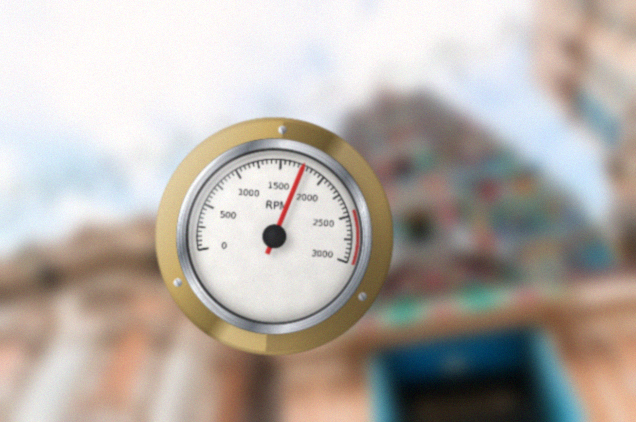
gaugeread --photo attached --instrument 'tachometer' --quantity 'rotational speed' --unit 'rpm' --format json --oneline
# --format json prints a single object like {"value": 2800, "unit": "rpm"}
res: {"value": 1750, "unit": "rpm"}
